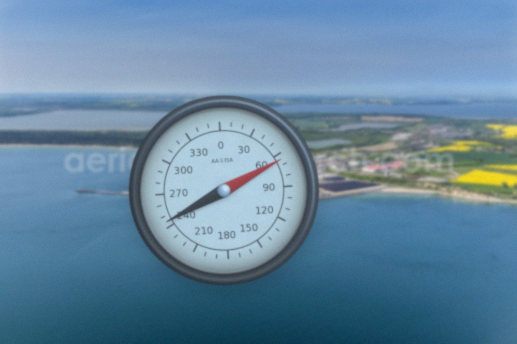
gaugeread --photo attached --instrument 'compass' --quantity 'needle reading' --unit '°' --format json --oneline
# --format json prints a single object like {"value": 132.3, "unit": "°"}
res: {"value": 65, "unit": "°"}
